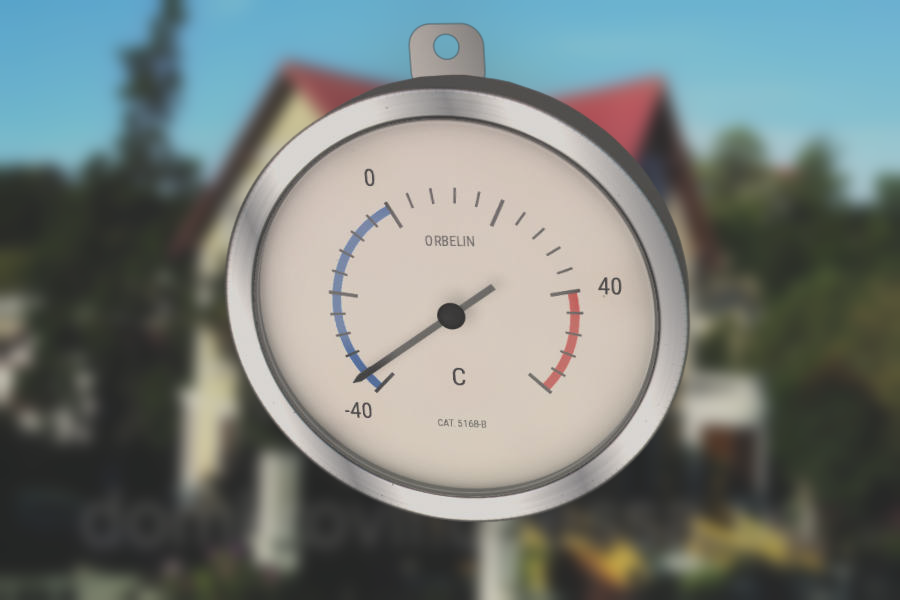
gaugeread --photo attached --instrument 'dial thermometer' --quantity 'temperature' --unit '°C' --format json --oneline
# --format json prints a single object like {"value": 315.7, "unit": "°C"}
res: {"value": -36, "unit": "°C"}
